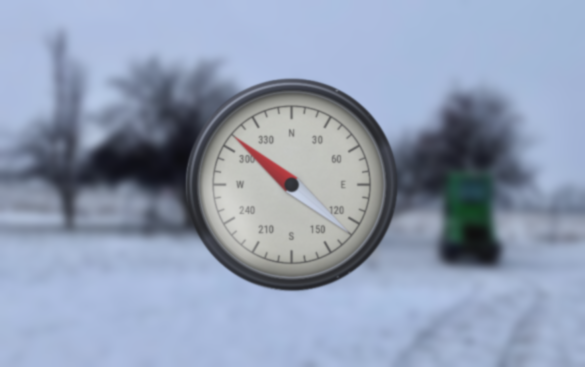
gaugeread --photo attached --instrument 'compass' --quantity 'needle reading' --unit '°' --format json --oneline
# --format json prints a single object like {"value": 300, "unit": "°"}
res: {"value": 310, "unit": "°"}
